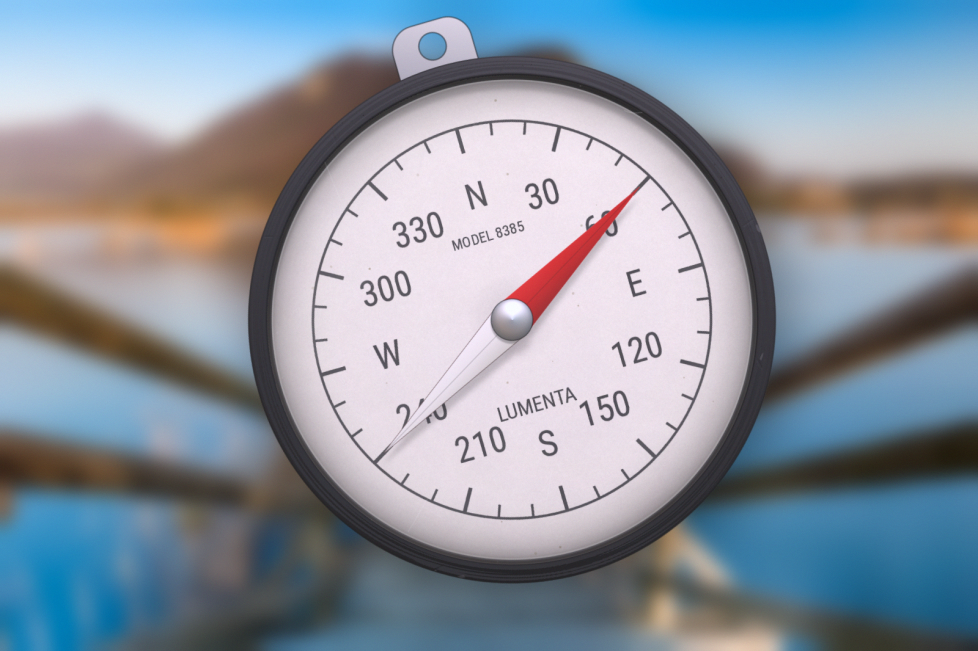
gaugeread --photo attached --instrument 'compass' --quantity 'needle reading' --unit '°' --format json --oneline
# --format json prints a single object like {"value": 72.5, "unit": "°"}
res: {"value": 60, "unit": "°"}
